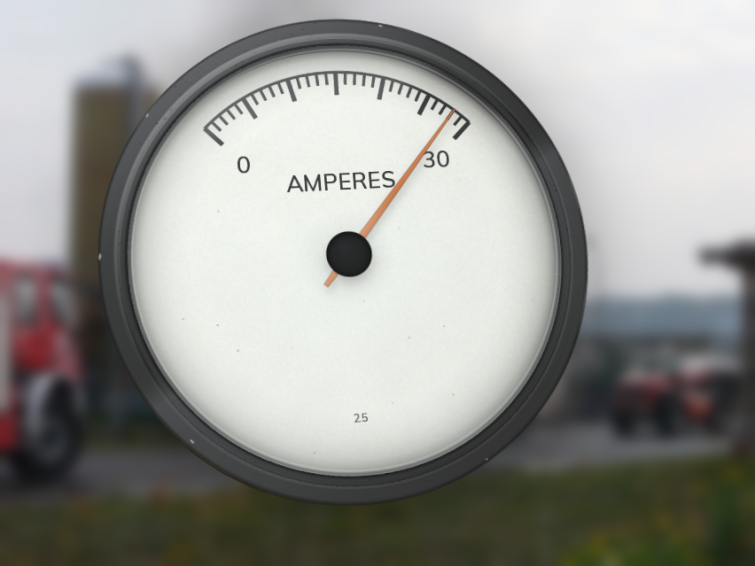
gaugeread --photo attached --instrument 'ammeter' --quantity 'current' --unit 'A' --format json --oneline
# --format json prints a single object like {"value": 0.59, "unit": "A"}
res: {"value": 28, "unit": "A"}
